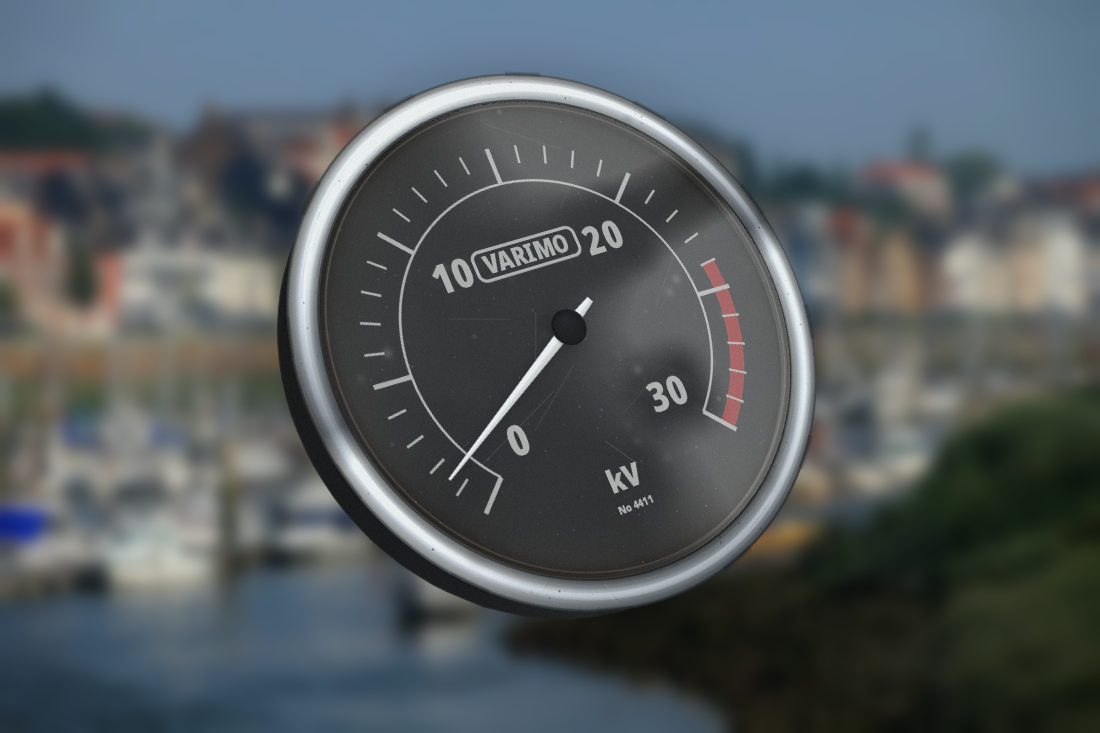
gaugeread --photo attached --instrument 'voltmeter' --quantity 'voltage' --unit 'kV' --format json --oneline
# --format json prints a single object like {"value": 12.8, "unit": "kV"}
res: {"value": 1.5, "unit": "kV"}
